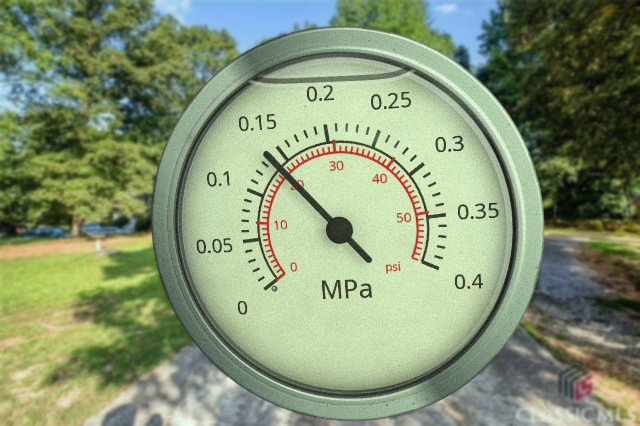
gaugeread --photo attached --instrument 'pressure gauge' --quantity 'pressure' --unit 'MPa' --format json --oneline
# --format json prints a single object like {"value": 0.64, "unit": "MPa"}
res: {"value": 0.14, "unit": "MPa"}
